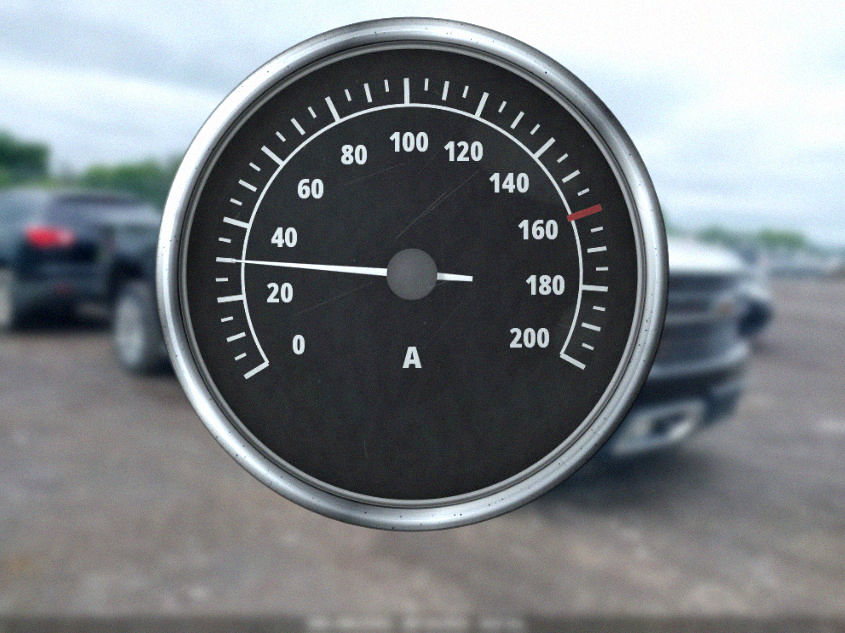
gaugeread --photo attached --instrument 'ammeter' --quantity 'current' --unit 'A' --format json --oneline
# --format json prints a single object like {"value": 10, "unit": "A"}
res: {"value": 30, "unit": "A"}
